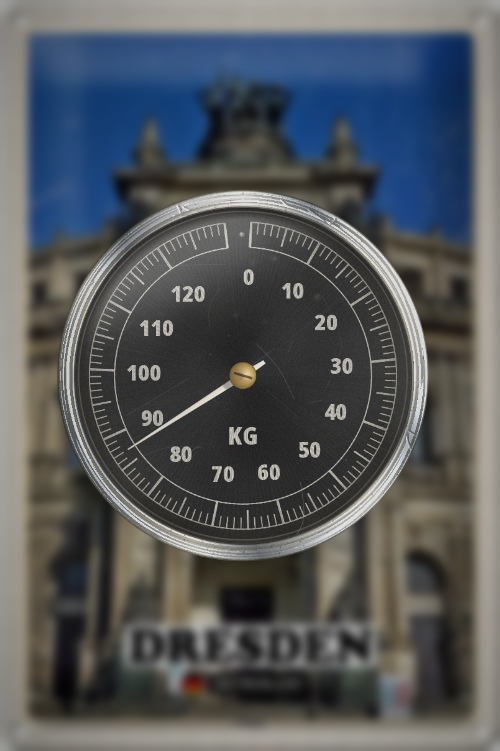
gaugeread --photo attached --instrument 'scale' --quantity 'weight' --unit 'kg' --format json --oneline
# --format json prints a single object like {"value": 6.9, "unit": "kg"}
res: {"value": 87, "unit": "kg"}
